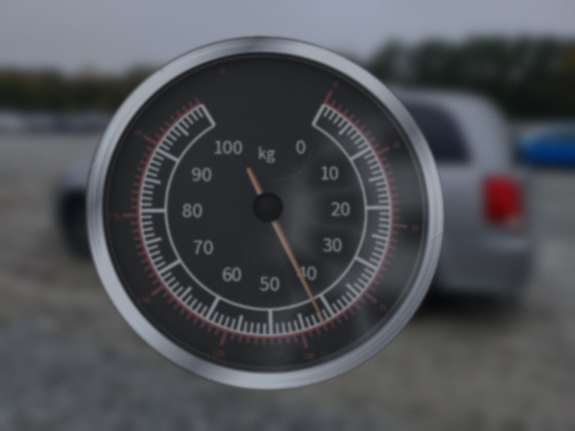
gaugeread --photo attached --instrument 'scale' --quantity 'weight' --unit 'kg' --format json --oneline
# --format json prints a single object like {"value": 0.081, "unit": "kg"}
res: {"value": 42, "unit": "kg"}
